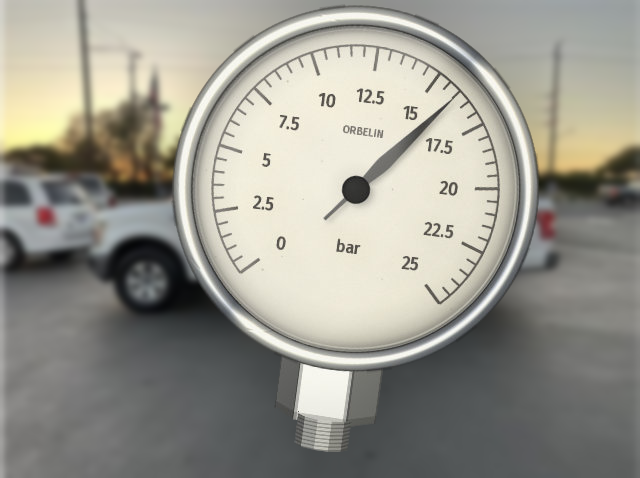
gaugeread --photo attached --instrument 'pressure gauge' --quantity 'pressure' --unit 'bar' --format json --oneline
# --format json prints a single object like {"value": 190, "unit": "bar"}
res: {"value": 16, "unit": "bar"}
